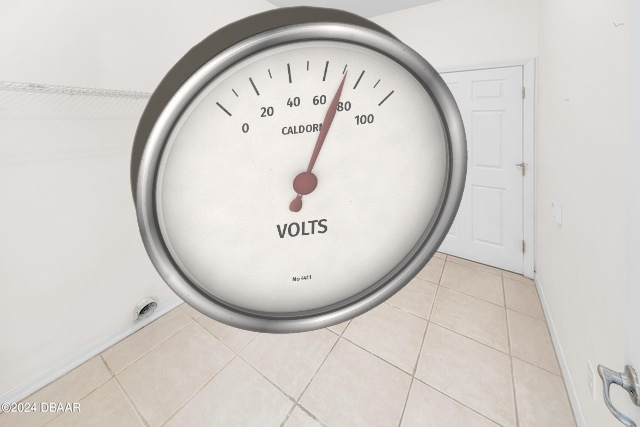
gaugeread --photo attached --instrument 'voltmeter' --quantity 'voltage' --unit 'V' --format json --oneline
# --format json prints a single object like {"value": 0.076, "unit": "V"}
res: {"value": 70, "unit": "V"}
